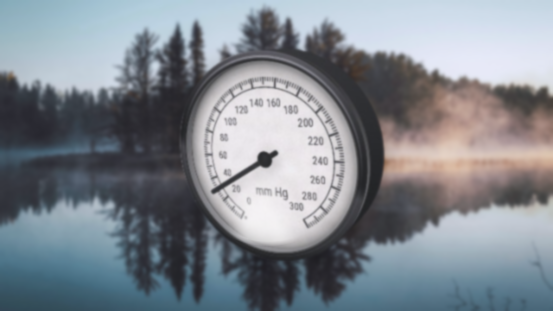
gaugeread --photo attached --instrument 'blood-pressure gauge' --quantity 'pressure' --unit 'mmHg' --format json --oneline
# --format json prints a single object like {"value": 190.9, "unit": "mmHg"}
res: {"value": 30, "unit": "mmHg"}
